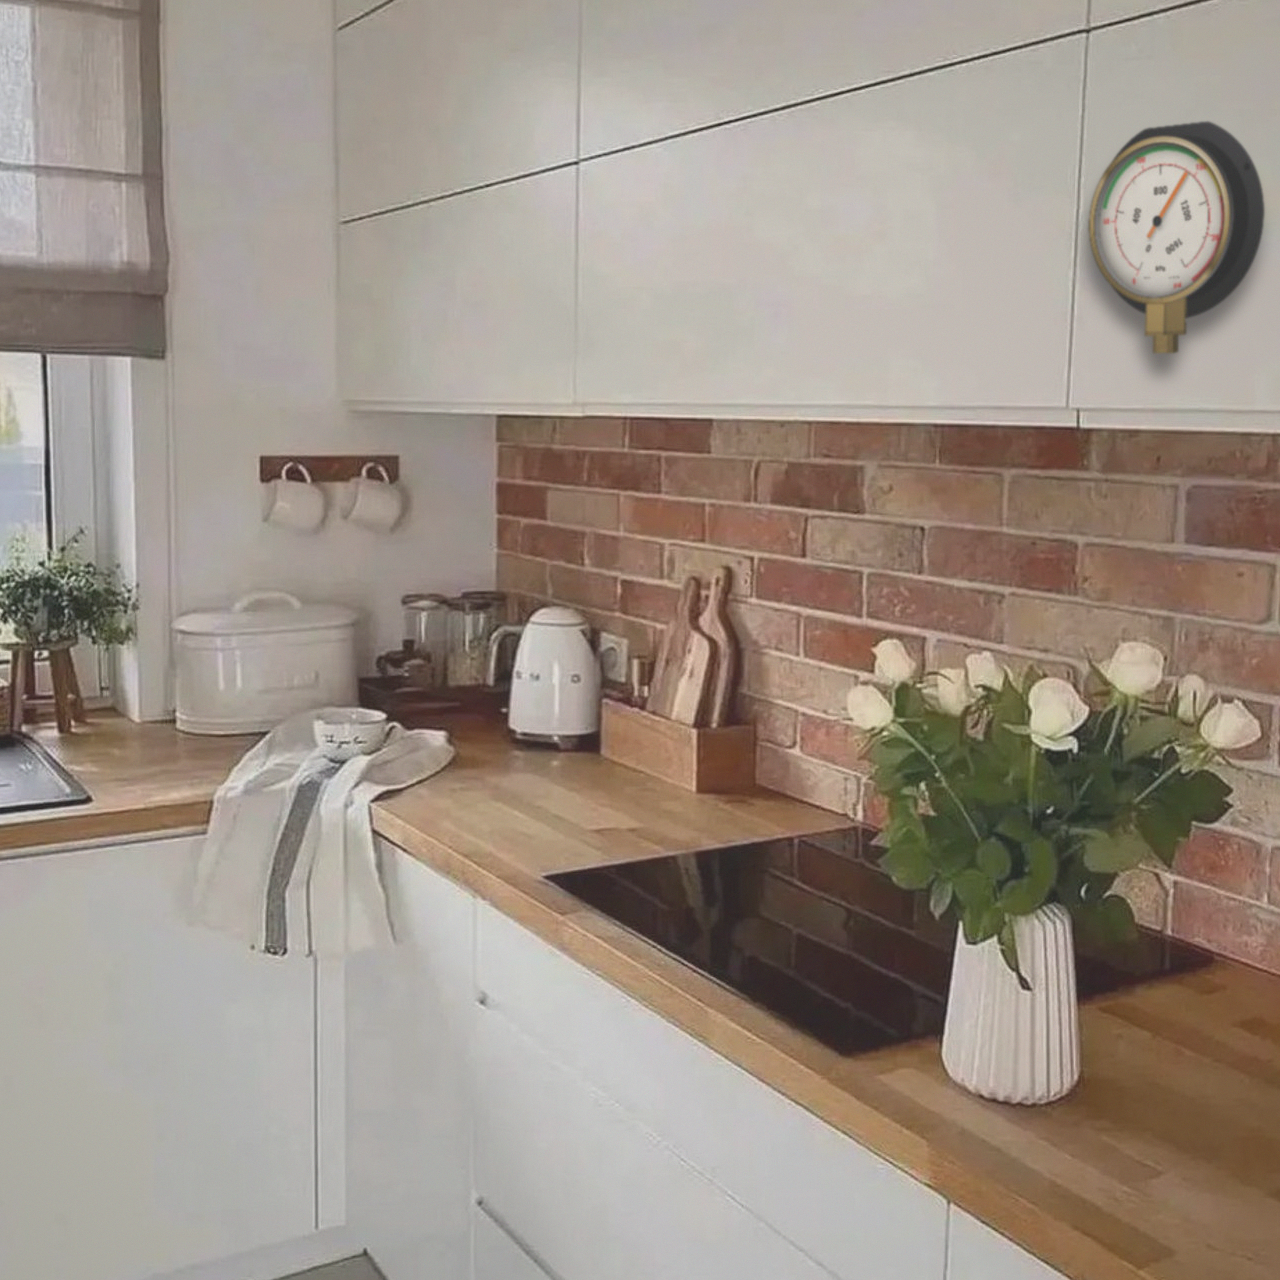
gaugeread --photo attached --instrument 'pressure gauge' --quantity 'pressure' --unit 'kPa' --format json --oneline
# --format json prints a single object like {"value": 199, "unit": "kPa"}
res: {"value": 1000, "unit": "kPa"}
